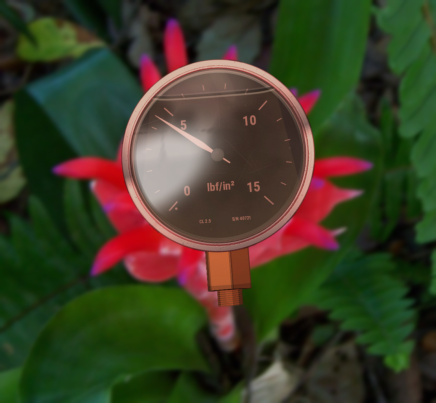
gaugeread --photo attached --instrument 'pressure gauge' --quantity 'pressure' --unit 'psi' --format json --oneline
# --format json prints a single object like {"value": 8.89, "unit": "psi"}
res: {"value": 4.5, "unit": "psi"}
